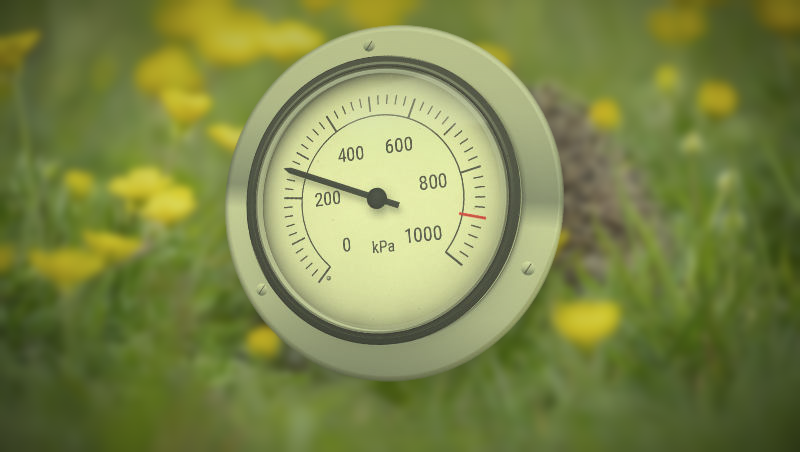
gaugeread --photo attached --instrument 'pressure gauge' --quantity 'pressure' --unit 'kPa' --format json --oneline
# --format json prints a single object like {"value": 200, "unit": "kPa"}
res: {"value": 260, "unit": "kPa"}
